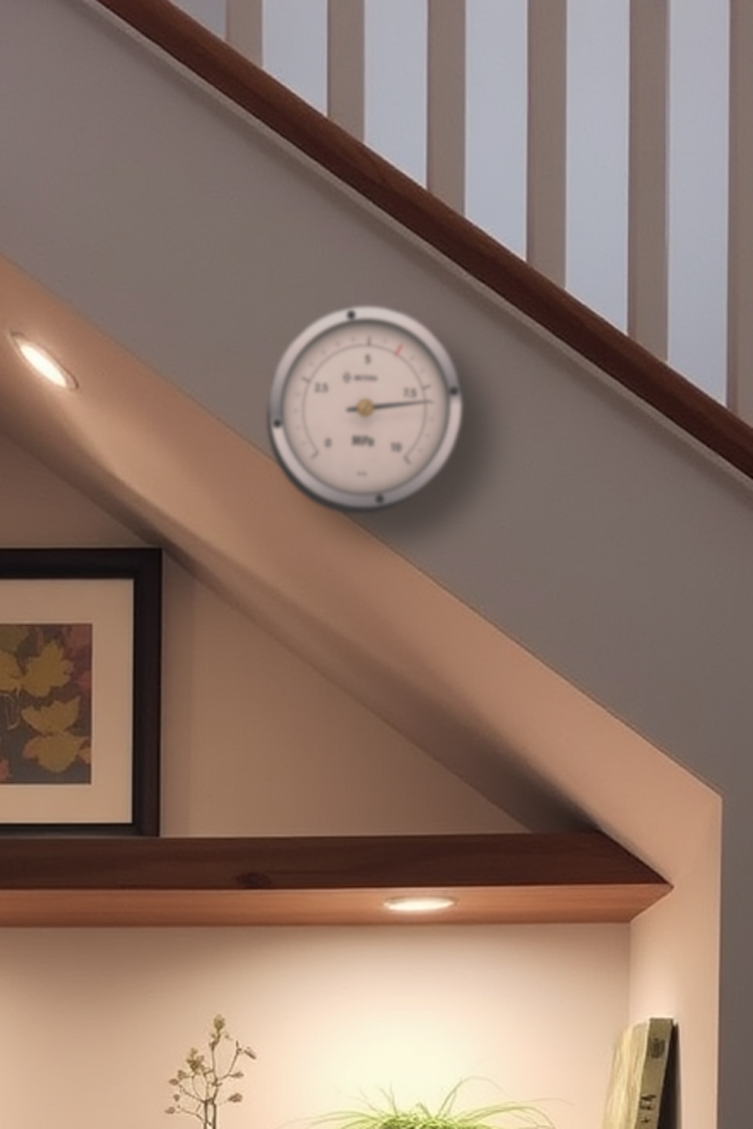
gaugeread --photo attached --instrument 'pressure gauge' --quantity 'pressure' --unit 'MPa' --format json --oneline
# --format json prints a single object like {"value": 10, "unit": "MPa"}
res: {"value": 8, "unit": "MPa"}
